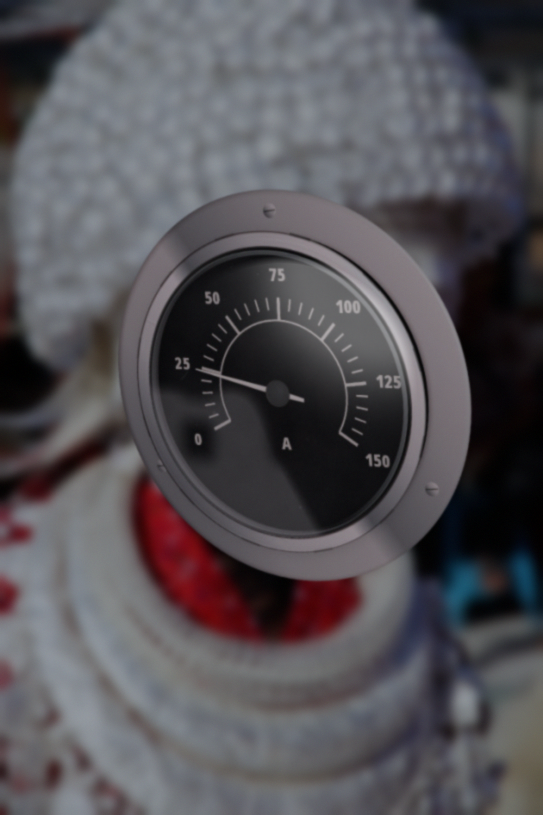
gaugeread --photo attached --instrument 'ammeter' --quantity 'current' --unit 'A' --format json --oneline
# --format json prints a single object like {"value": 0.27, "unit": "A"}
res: {"value": 25, "unit": "A"}
